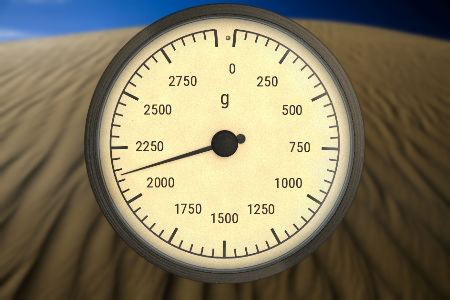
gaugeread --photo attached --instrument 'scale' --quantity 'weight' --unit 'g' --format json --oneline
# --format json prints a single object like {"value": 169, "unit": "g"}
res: {"value": 2125, "unit": "g"}
